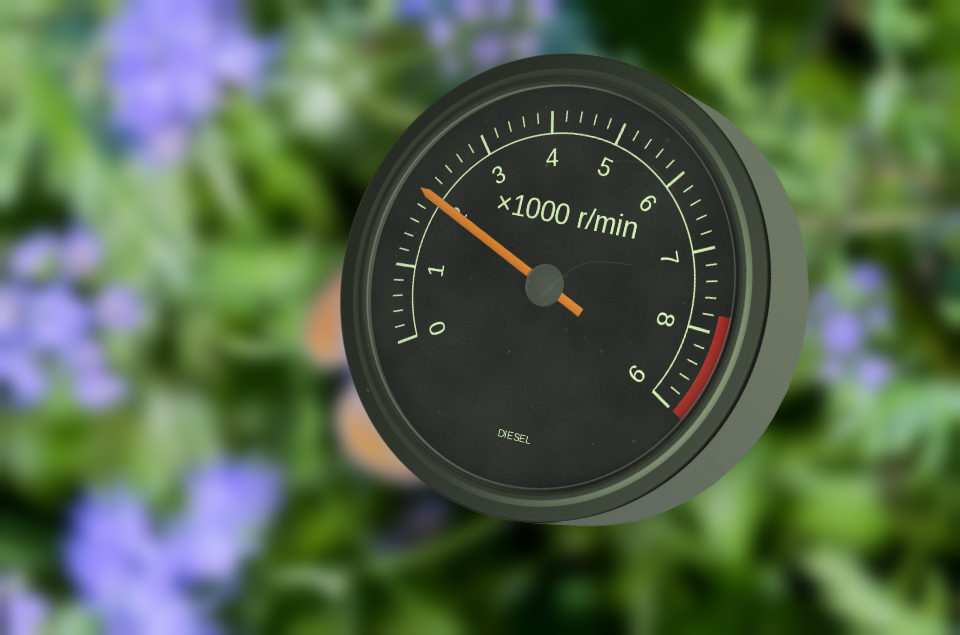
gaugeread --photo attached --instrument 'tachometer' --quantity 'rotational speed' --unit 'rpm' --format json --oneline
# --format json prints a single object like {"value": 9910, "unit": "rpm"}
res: {"value": 2000, "unit": "rpm"}
